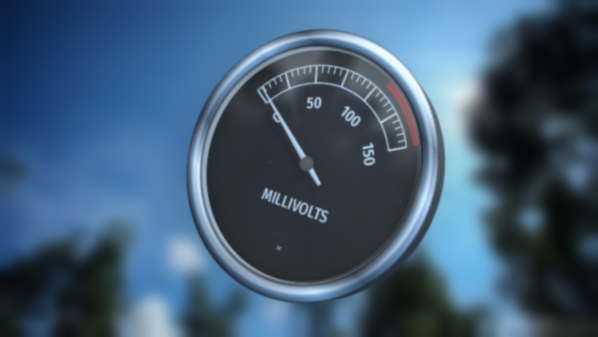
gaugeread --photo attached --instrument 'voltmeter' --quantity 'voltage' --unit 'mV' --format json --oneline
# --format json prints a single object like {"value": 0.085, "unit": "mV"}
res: {"value": 5, "unit": "mV"}
